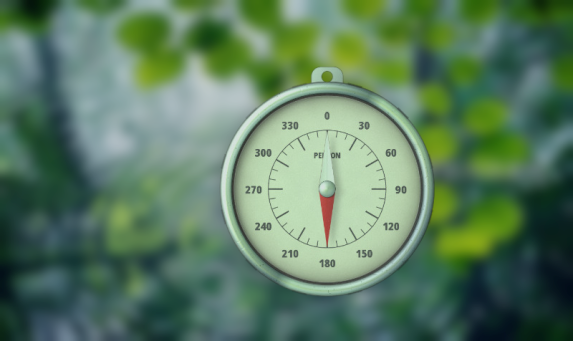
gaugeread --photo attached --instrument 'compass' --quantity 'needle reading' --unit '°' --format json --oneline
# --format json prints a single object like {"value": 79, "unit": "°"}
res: {"value": 180, "unit": "°"}
